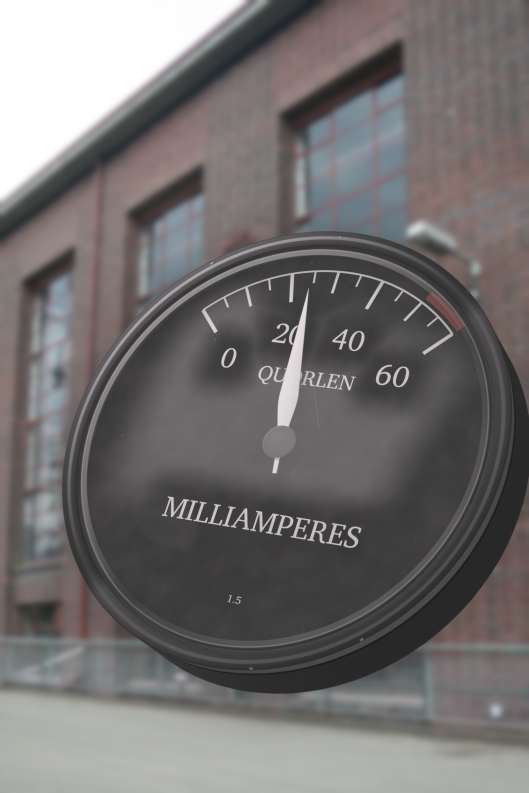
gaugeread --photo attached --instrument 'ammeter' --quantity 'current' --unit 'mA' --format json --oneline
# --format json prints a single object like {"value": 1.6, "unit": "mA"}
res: {"value": 25, "unit": "mA"}
